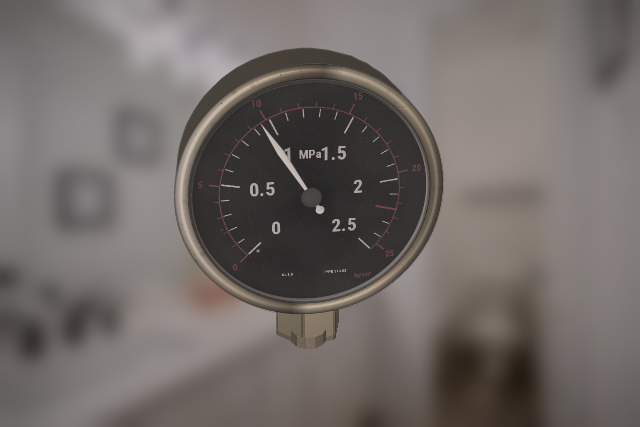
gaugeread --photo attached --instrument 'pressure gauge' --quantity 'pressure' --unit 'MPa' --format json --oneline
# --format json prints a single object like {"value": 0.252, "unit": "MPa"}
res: {"value": 0.95, "unit": "MPa"}
